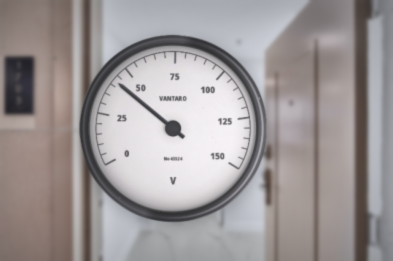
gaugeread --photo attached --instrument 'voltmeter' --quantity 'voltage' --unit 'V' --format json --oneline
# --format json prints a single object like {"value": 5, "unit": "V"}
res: {"value": 42.5, "unit": "V"}
